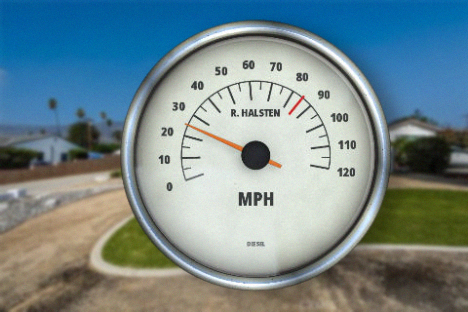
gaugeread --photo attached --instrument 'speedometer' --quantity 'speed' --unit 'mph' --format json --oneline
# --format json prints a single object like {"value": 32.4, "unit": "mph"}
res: {"value": 25, "unit": "mph"}
